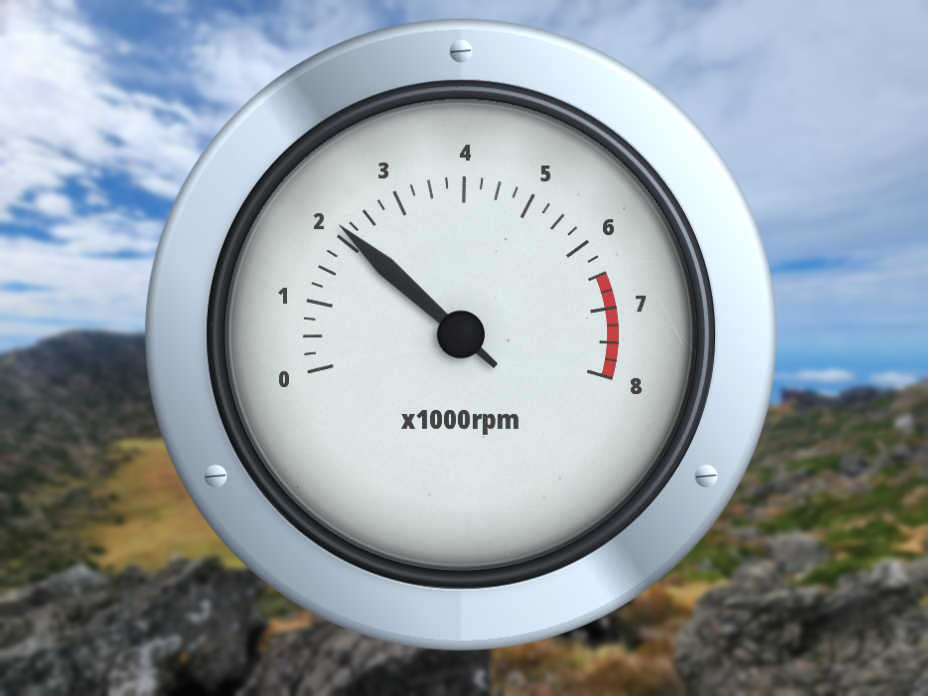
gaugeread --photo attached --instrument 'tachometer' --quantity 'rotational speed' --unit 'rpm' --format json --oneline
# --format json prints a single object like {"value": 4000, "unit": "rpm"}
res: {"value": 2125, "unit": "rpm"}
